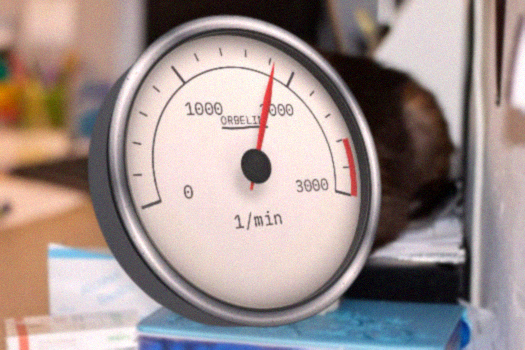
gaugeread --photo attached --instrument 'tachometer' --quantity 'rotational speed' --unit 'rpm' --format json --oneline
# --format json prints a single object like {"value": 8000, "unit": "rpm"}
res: {"value": 1800, "unit": "rpm"}
